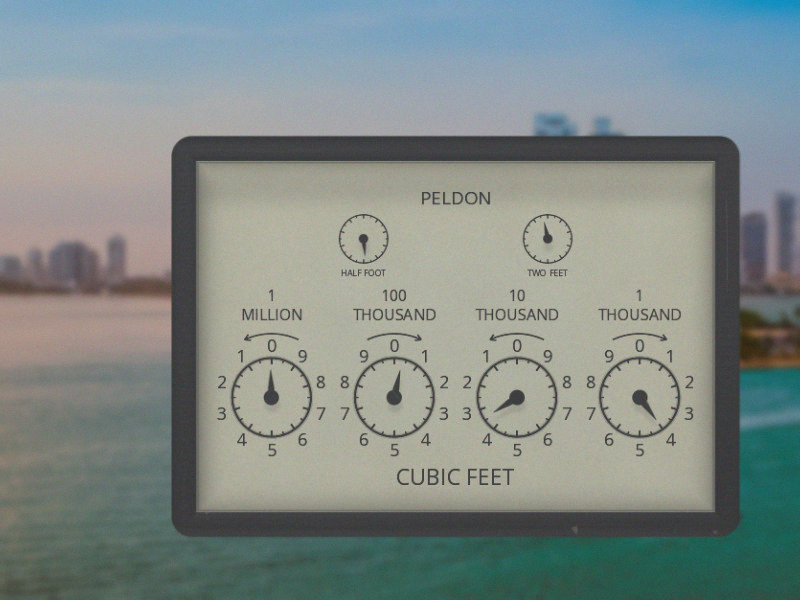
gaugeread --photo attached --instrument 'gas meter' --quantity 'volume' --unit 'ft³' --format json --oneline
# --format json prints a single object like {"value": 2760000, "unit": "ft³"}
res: {"value": 3400, "unit": "ft³"}
